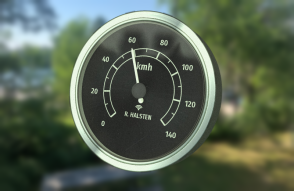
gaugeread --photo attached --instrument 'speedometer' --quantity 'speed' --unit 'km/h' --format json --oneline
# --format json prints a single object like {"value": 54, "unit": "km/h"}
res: {"value": 60, "unit": "km/h"}
